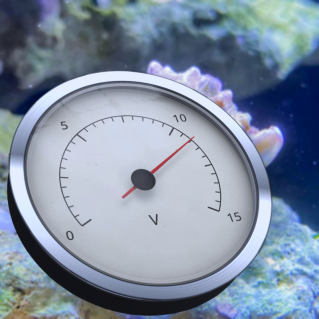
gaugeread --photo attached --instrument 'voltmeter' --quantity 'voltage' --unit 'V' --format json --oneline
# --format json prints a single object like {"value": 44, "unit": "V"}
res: {"value": 11, "unit": "V"}
